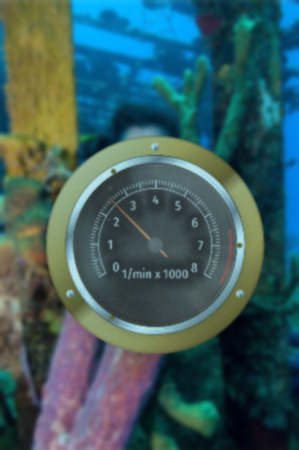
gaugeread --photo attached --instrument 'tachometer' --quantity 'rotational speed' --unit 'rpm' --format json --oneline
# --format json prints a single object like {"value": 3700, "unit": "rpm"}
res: {"value": 2500, "unit": "rpm"}
